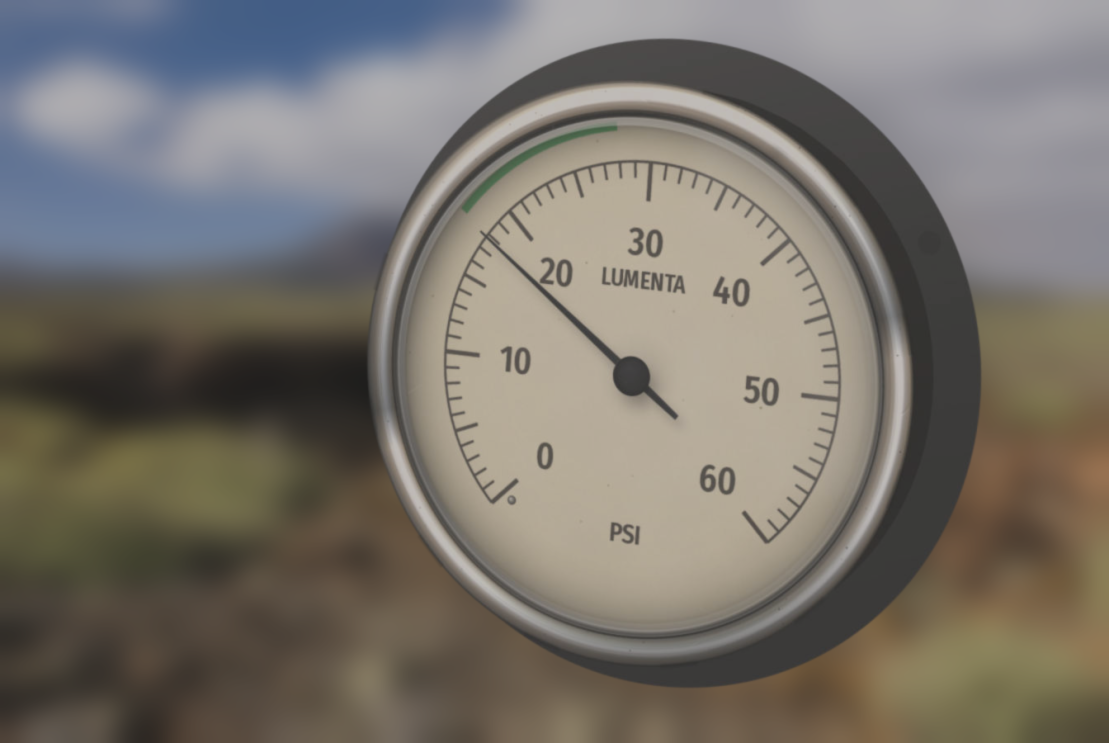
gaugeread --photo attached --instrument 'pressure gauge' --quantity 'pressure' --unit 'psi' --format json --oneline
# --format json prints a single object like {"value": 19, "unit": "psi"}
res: {"value": 18, "unit": "psi"}
